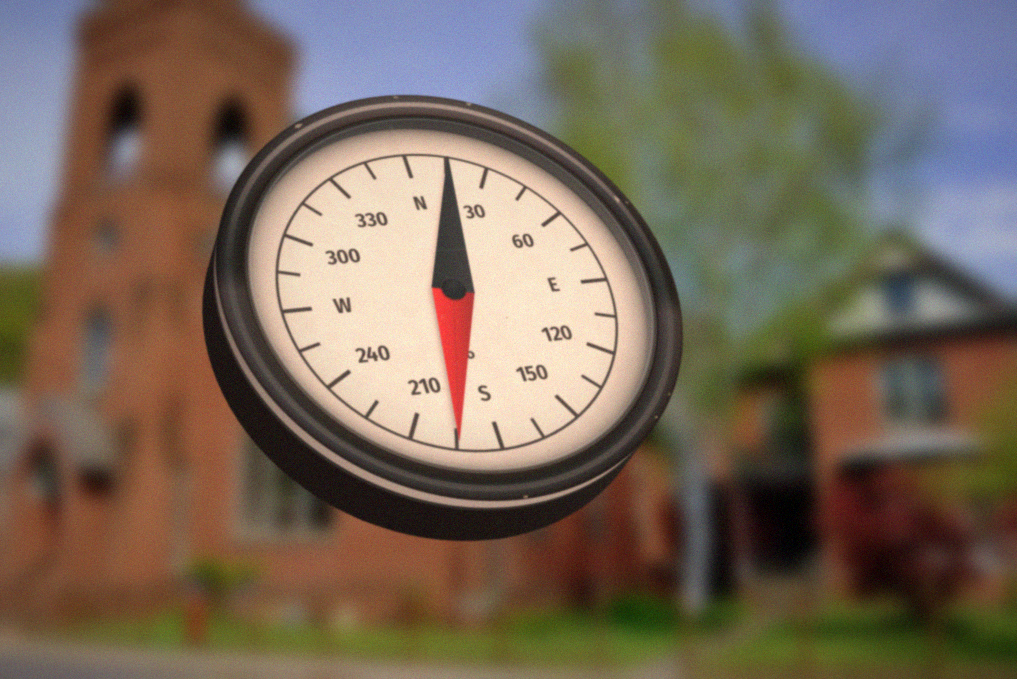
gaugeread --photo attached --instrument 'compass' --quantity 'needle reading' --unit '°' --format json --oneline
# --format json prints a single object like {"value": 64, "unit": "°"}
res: {"value": 195, "unit": "°"}
